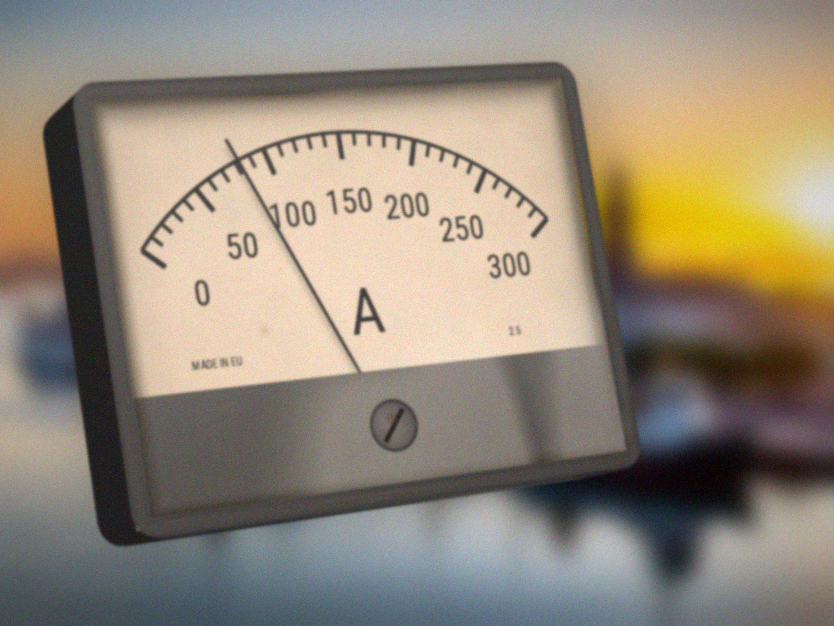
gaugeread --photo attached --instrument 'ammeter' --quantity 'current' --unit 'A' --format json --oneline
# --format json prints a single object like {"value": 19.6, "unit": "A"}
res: {"value": 80, "unit": "A"}
